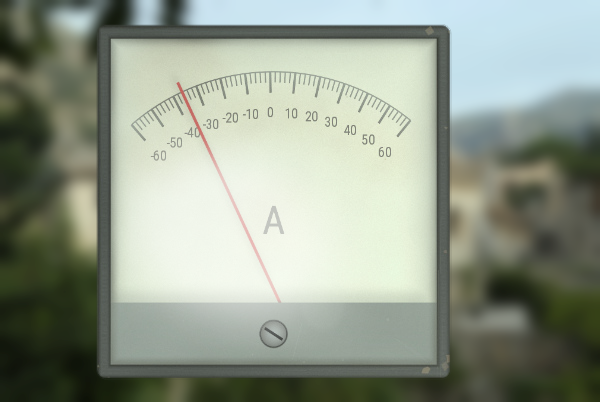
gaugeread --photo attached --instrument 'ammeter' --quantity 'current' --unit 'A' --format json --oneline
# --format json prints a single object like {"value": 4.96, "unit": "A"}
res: {"value": -36, "unit": "A"}
